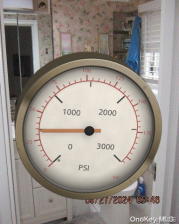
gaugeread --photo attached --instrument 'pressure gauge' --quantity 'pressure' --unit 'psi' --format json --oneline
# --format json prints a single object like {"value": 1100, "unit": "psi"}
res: {"value": 500, "unit": "psi"}
